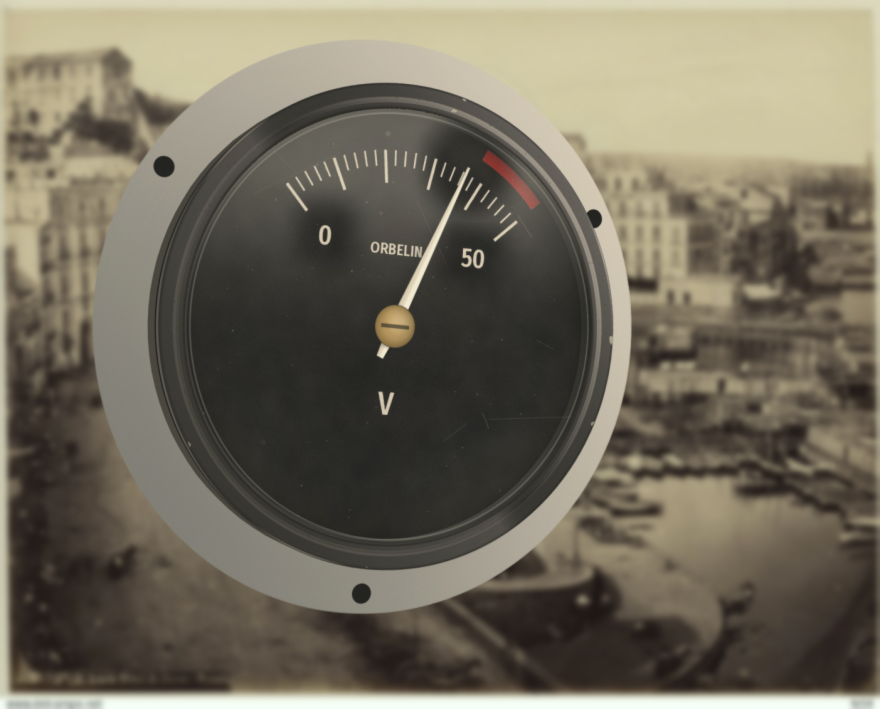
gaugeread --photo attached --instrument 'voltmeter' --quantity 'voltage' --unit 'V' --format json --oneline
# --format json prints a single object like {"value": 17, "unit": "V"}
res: {"value": 36, "unit": "V"}
